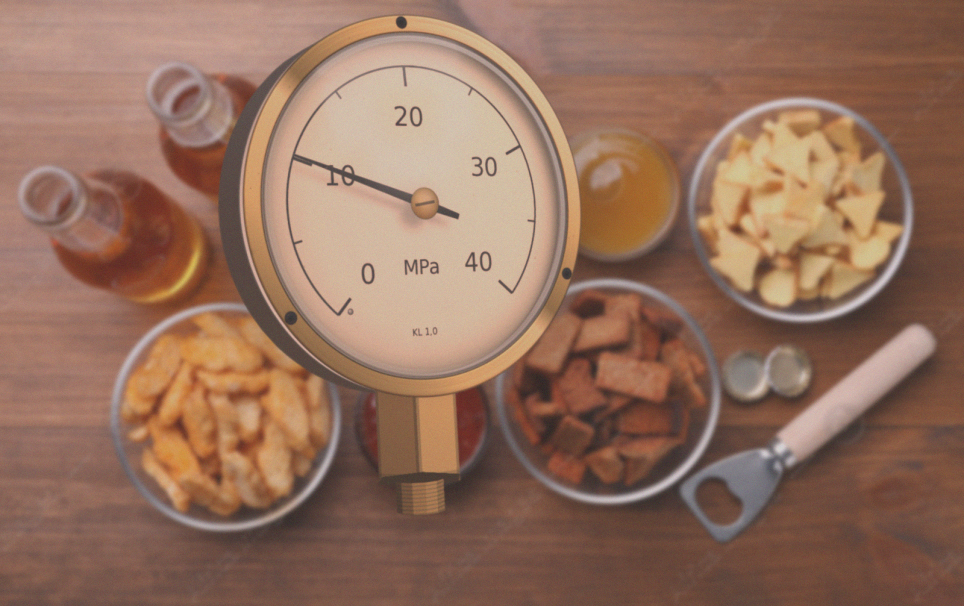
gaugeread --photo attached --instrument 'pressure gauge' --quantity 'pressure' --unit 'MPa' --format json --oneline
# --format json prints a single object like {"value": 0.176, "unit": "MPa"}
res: {"value": 10, "unit": "MPa"}
